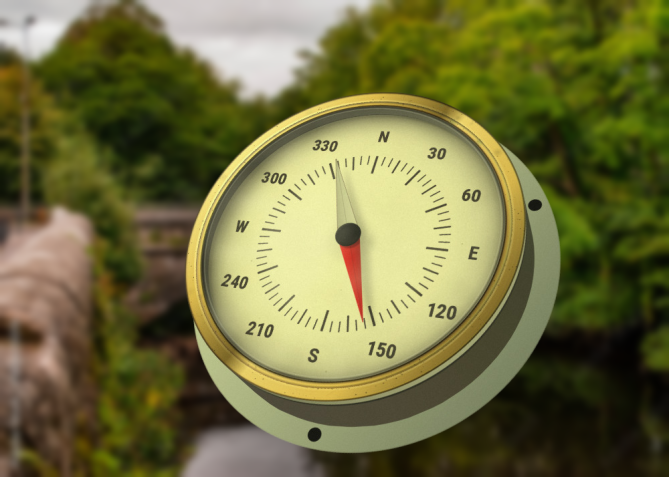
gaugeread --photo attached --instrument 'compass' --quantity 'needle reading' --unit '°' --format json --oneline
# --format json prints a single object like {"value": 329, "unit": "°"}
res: {"value": 155, "unit": "°"}
